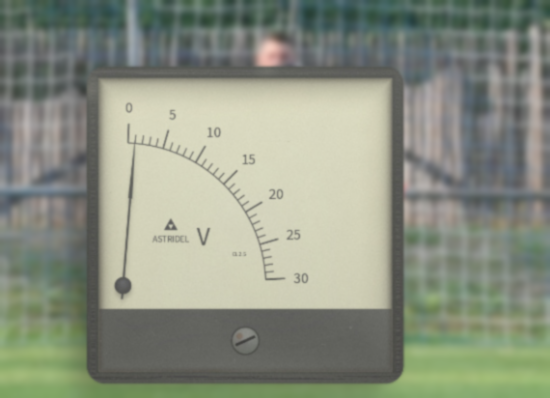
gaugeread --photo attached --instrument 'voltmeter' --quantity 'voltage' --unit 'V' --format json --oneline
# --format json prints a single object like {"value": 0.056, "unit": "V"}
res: {"value": 1, "unit": "V"}
